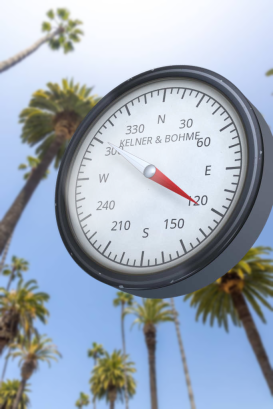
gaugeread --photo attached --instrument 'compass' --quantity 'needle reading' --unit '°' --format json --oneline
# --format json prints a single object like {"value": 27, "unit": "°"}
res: {"value": 122.5, "unit": "°"}
